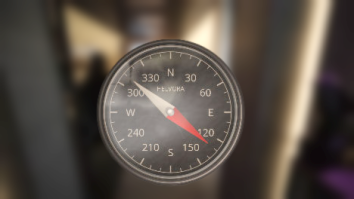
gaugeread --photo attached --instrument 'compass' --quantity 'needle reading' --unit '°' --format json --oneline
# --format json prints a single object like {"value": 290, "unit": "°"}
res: {"value": 130, "unit": "°"}
